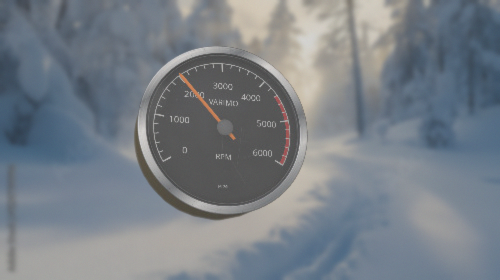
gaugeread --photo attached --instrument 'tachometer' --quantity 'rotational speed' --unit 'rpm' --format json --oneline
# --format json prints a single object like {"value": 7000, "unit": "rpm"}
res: {"value": 2000, "unit": "rpm"}
